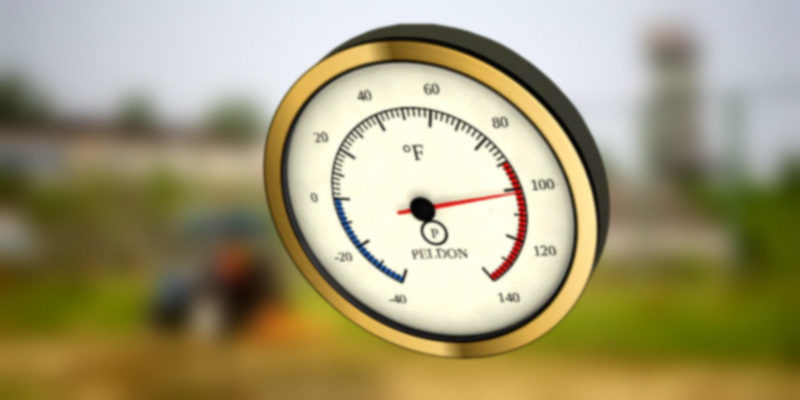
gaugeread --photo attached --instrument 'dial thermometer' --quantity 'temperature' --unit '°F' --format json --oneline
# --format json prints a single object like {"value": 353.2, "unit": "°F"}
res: {"value": 100, "unit": "°F"}
